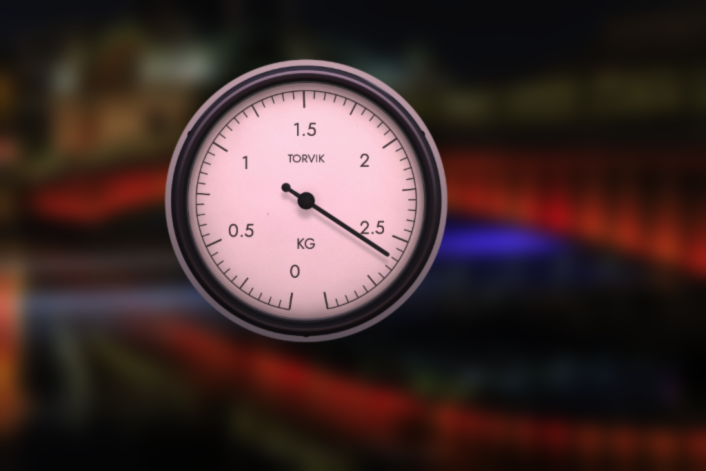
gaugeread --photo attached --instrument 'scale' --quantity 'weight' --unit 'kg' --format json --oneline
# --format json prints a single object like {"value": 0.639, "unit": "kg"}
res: {"value": 2.6, "unit": "kg"}
